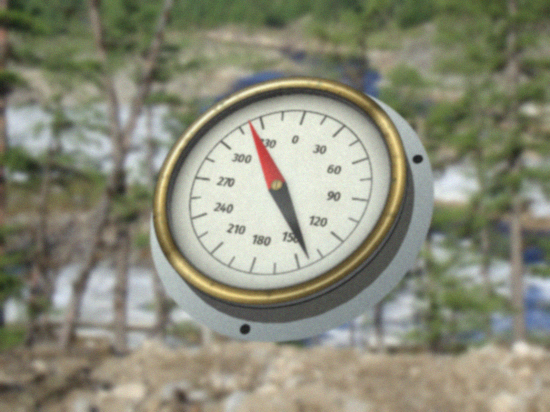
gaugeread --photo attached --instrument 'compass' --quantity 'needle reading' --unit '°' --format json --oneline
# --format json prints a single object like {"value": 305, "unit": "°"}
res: {"value": 322.5, "unit": "°"}
